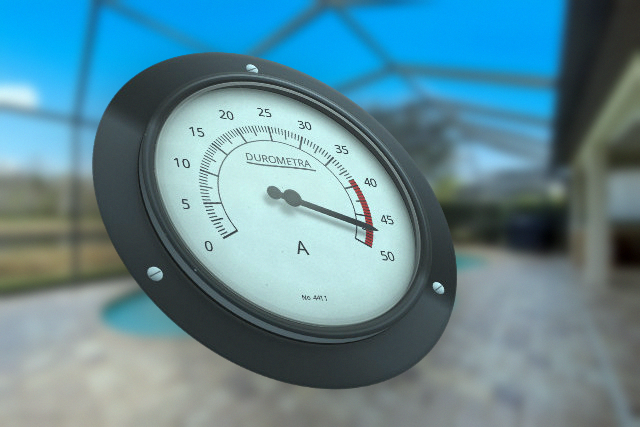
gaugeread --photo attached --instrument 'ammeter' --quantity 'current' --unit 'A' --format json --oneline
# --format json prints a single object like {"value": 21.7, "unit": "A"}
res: {"value": 47.5, "unit": "A"}
